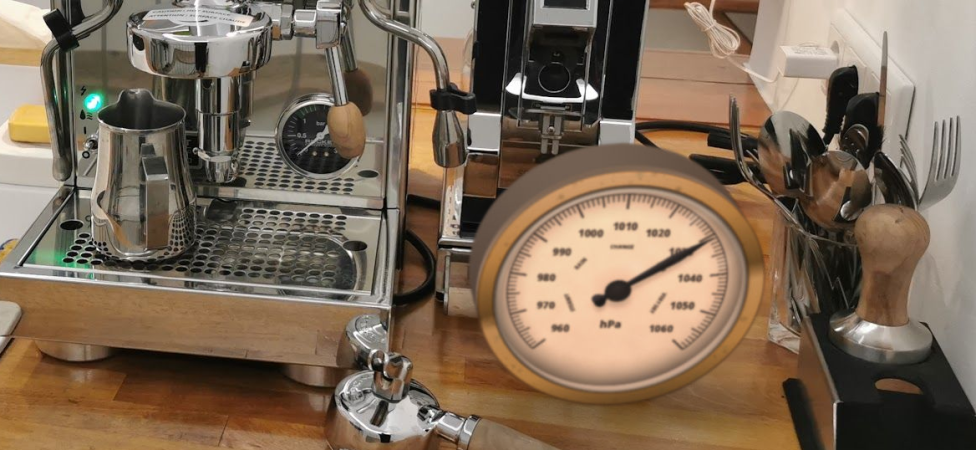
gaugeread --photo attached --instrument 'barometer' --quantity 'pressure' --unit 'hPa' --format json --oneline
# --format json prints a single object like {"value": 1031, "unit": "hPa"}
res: {"value": 1030, "unit": "hPa"}
